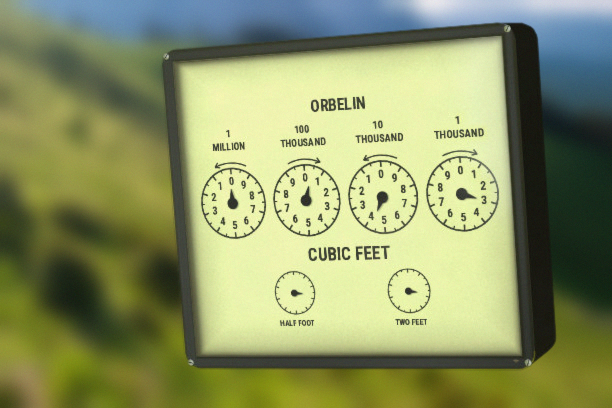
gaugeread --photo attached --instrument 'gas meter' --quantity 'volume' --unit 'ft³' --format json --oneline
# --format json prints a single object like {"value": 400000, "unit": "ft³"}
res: {"value": 4300, "unit": "ft³"}
